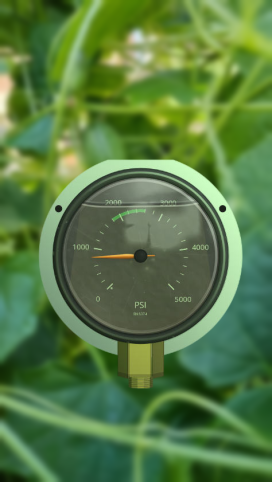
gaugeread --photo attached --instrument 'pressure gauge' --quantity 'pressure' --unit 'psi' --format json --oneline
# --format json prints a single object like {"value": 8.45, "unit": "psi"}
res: {"value": 800, "unit": "psi"}
